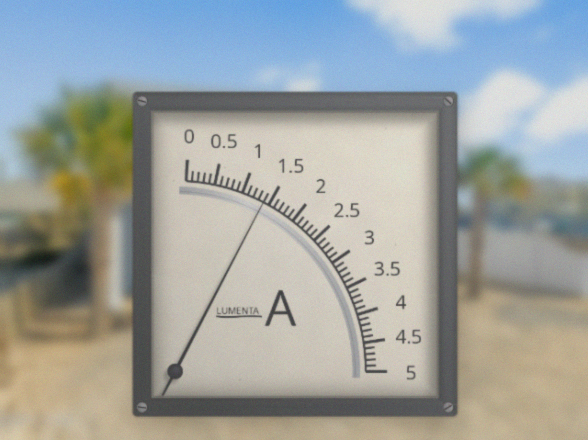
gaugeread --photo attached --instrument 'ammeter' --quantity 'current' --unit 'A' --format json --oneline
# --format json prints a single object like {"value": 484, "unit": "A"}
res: {"value": 1.4, "unit": "A"}
